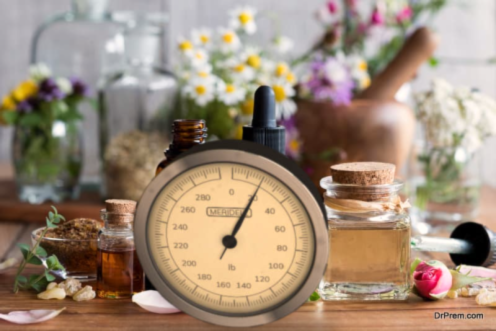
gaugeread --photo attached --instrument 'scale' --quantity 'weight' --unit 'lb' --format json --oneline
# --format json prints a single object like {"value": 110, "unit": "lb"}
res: {"value": 20, "unit": "lb"}
